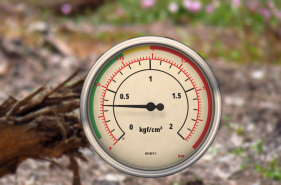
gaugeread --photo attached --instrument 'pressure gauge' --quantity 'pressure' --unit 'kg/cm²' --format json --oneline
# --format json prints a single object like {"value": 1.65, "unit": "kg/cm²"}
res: {"value": 0.35, "unit": "kg/cm²"}
